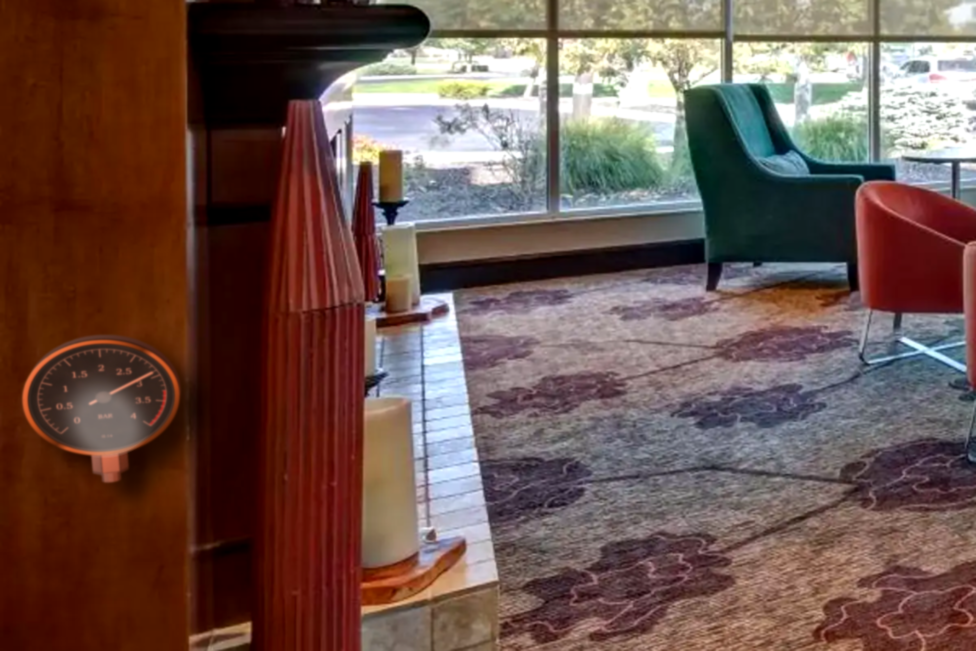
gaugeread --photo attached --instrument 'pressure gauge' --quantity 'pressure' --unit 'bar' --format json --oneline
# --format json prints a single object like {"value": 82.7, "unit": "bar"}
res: {"value": 2.9, "unit": "bar"}
